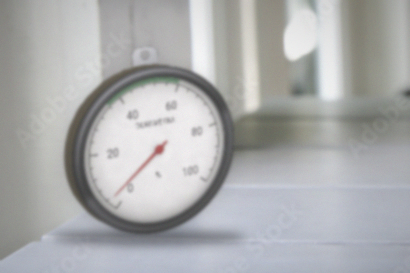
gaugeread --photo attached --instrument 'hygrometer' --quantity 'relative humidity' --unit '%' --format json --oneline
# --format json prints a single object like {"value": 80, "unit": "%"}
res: {"value": 4, "unit": "%"}
